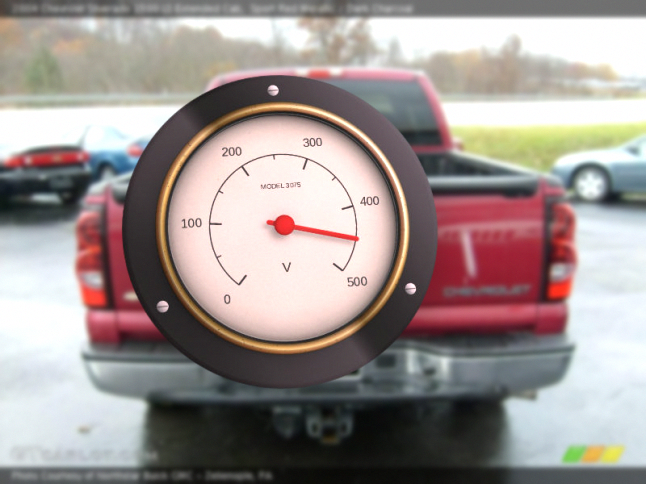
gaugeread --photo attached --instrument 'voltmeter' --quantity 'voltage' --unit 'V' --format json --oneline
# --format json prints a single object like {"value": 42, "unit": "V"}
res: {"value": 450, "unit": "V"}
